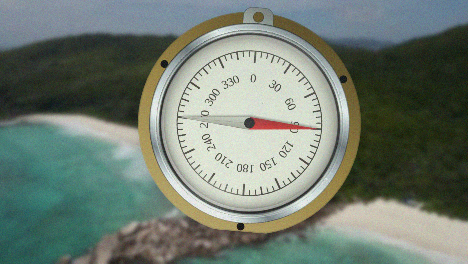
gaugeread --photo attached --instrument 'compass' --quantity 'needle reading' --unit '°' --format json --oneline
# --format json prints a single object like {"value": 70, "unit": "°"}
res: {"value": 90, "unit": "°"}
